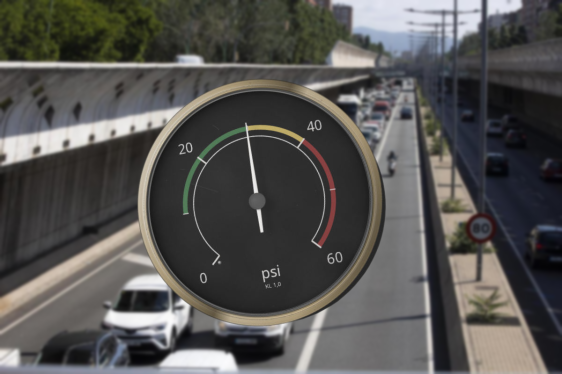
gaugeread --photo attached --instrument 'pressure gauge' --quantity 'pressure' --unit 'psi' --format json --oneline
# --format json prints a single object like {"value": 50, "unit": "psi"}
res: {"value": 30, "unit": "psi"}
